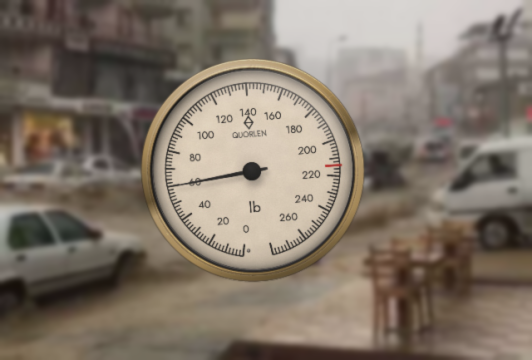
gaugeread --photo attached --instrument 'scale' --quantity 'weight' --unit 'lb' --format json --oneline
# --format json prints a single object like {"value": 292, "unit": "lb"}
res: {"value": 60, "unit": "lb"}
